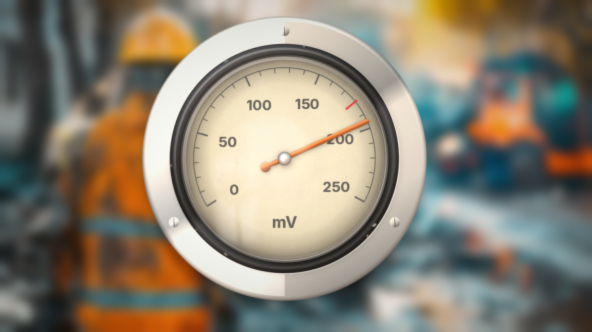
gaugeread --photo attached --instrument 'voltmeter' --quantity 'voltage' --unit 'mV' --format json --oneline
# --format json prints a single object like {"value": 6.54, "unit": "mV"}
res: {"value": 195, "unit": "mV"}
